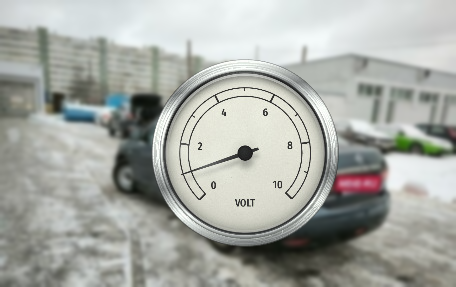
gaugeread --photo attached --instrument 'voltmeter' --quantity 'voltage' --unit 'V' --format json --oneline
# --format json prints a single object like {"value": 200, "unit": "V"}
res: {"value": 1, "unit": "V"}
